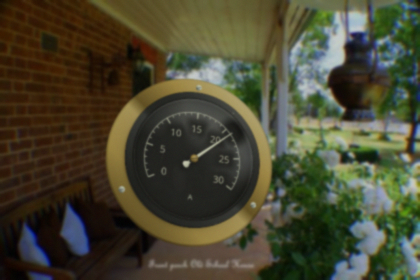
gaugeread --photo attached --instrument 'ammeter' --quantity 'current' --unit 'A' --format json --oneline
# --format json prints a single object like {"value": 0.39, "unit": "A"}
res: {"value": 21, "unit": "A"}
